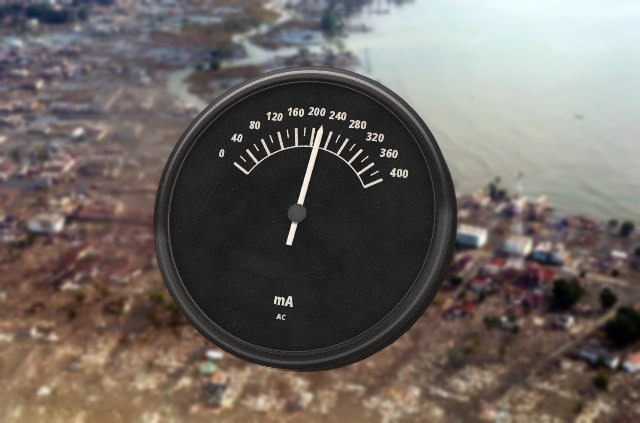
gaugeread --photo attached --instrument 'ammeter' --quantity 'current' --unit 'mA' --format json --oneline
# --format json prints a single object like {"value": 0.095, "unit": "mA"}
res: {"value": 220, "unit": "mA"}
